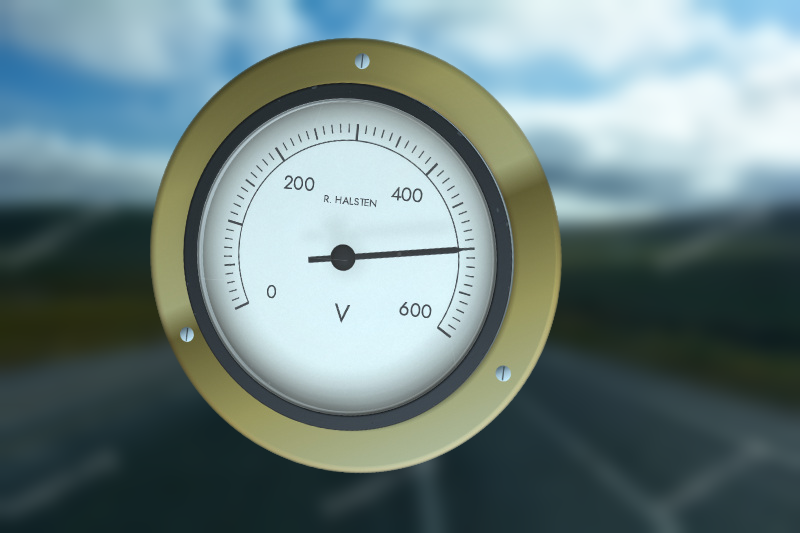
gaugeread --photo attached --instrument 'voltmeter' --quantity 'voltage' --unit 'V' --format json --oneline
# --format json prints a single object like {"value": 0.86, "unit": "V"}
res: {"value": 500, "unit": "V"}
